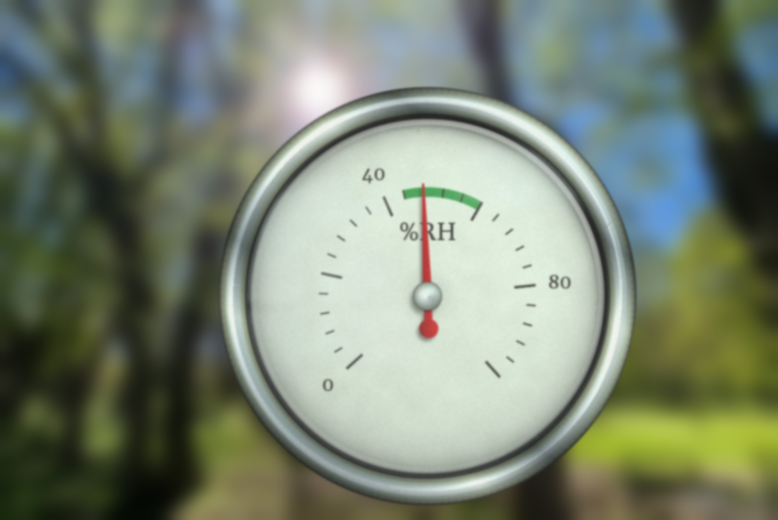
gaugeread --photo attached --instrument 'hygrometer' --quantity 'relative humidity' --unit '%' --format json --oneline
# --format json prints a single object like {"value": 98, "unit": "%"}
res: {"value": 48, "unit": "%"}
